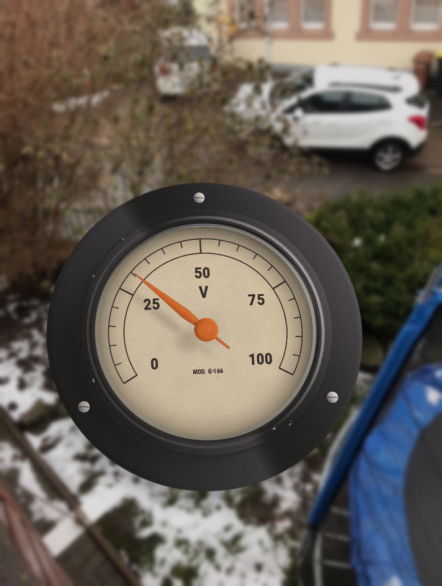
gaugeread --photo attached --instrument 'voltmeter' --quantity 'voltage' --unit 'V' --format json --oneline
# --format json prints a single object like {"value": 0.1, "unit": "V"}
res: {"value": 30, "unit": "V"}
